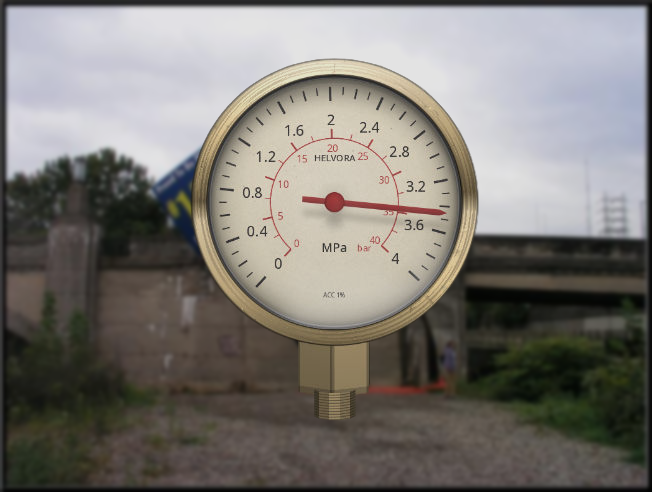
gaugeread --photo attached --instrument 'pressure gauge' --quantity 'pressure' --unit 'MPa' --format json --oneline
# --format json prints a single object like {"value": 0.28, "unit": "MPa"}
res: {"value": 3.45, "unit": "MPa"}
